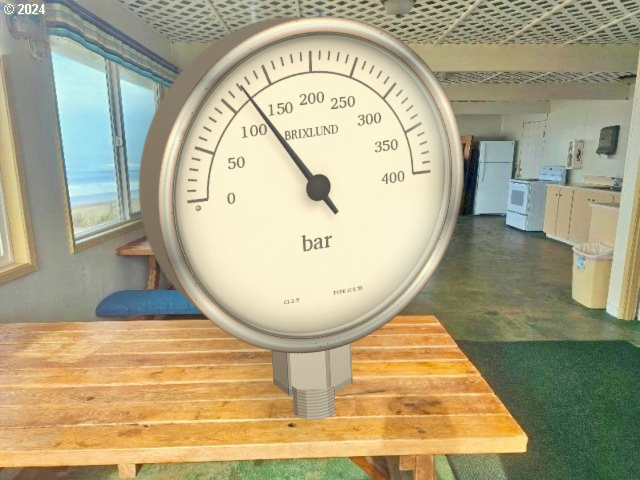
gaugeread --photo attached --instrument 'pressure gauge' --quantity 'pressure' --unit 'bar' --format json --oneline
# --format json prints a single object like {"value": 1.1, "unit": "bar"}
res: {"value": 120, "unit": "bar"}
